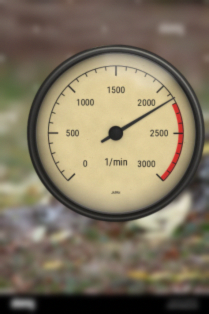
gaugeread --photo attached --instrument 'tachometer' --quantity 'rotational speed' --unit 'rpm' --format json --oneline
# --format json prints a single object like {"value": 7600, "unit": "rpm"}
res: {"value": 2150, "unit": "rpm"}
